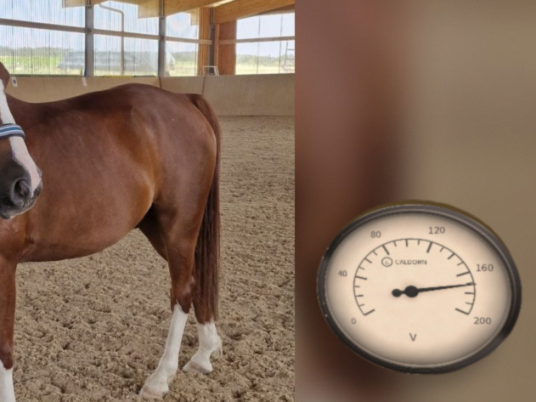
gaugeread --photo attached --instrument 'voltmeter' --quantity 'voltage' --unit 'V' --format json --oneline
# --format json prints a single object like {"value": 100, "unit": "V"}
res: {"value": 170, "unit": "V"}
